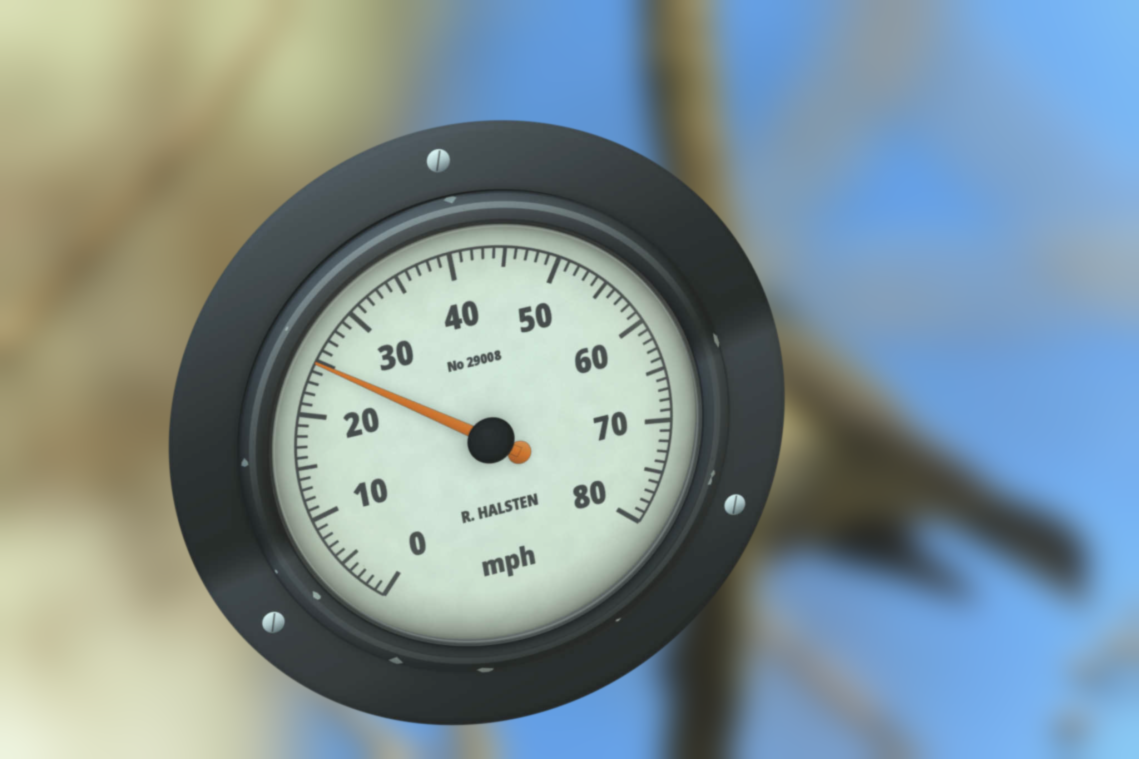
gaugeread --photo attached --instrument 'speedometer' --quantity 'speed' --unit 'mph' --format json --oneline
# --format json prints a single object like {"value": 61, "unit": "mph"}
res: {"value": 25, "unit": "mph"}
